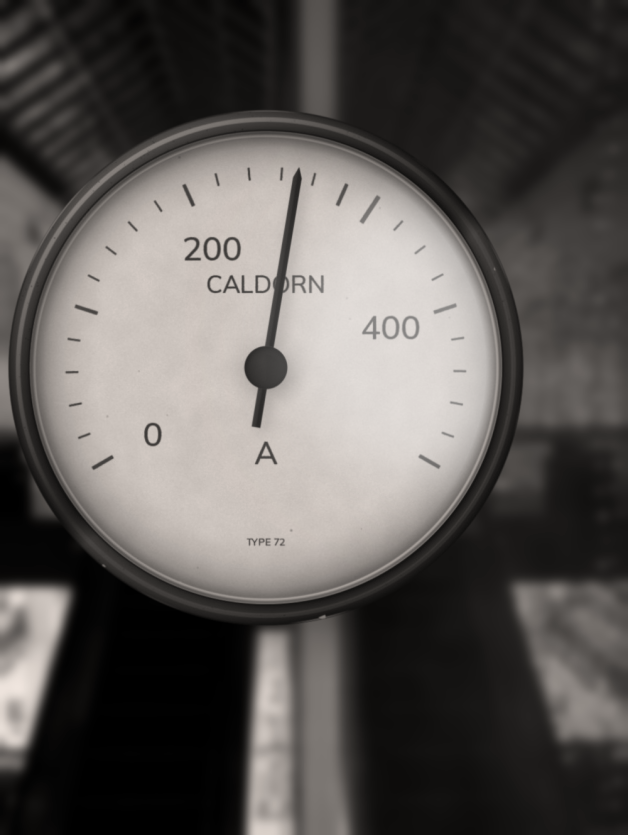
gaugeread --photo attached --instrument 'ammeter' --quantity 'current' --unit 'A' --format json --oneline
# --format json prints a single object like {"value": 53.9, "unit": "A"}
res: {"value": 270, "unit": "A"}
